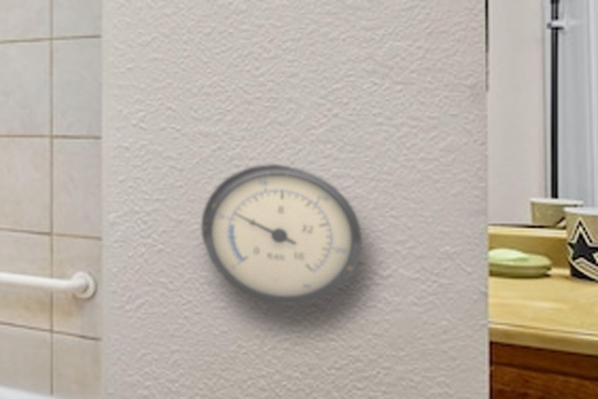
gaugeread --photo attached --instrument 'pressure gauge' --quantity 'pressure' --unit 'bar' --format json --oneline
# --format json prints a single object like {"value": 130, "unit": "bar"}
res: {"value": 4, "unit": "bar"}
